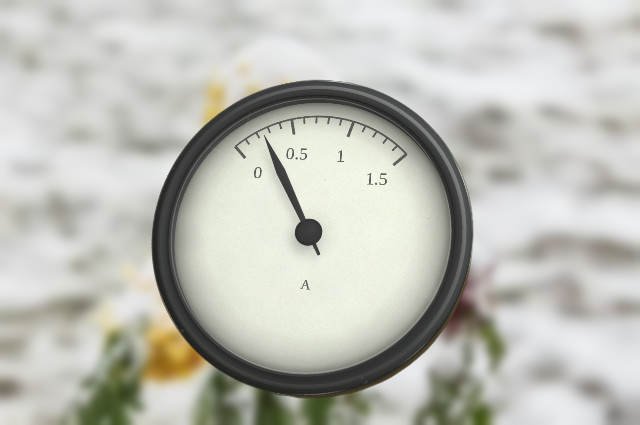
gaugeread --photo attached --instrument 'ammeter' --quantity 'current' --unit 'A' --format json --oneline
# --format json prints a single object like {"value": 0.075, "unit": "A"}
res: {"value": 0.25, "unit": "A"}
